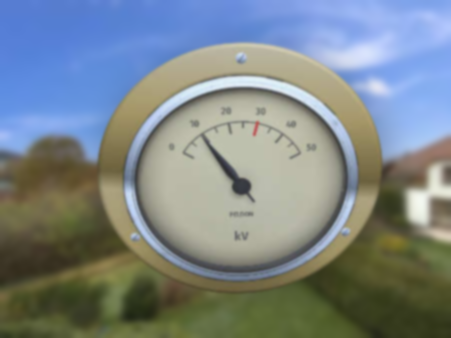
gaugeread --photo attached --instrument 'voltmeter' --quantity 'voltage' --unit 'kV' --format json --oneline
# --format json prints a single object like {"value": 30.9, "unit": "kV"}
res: {"value": 10, "unit": "kV"}
